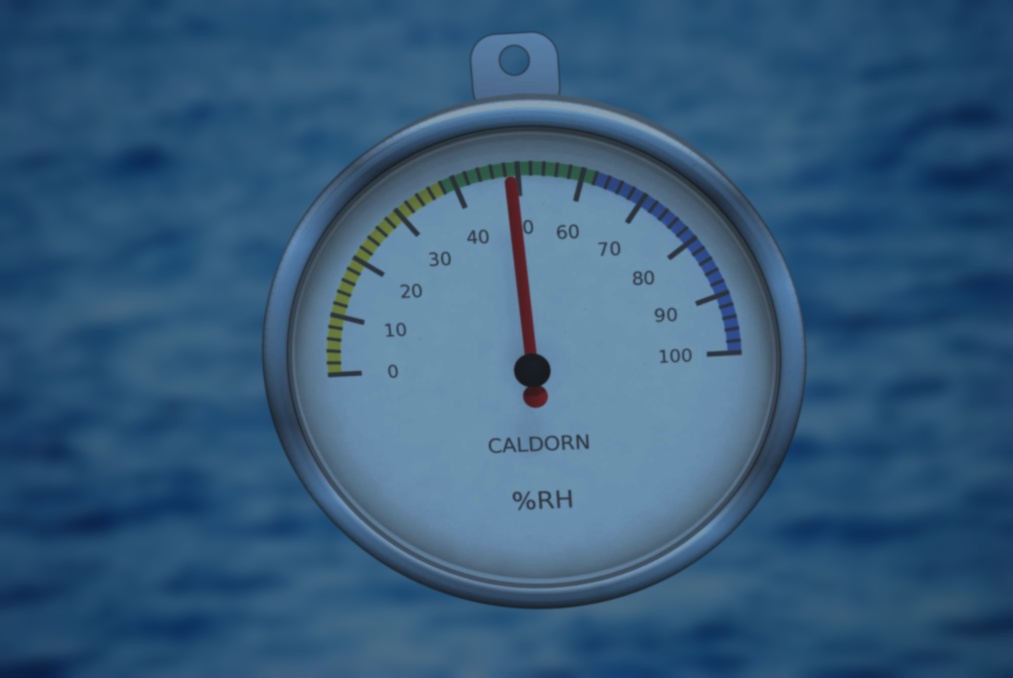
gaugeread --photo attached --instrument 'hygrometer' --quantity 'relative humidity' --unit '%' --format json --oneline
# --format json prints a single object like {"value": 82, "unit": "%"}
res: {"value": 49, "unit": "%"}
